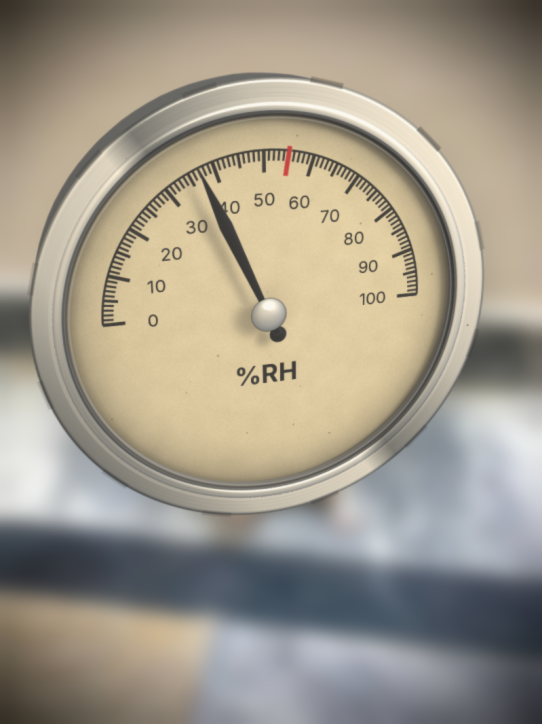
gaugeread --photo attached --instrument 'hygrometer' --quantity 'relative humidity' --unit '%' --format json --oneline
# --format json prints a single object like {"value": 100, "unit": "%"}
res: {"value": 37, "unit": "%"}
